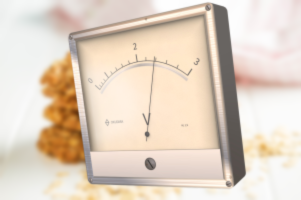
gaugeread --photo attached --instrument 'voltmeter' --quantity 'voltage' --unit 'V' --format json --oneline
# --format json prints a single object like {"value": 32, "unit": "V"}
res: {"value": 2.4, "unit": "V"}
